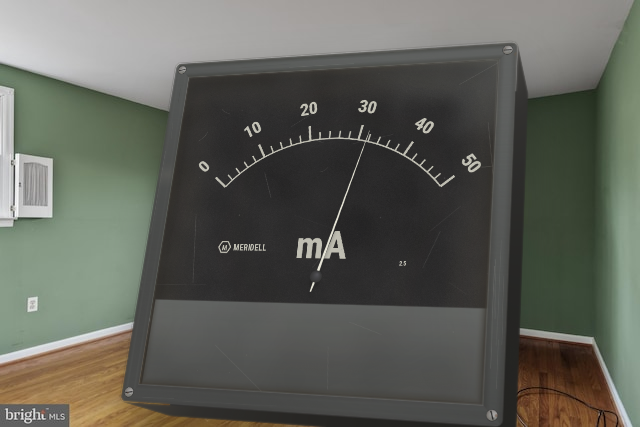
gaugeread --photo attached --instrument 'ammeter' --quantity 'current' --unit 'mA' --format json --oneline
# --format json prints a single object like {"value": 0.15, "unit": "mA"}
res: {"value": 32, "unit": "mA"}
